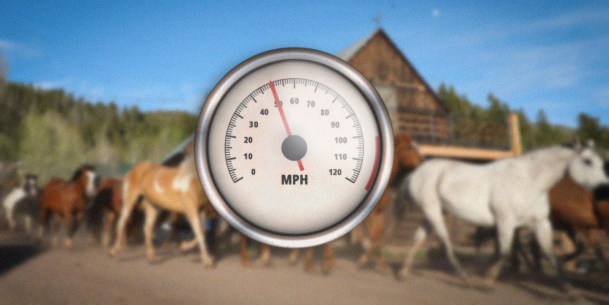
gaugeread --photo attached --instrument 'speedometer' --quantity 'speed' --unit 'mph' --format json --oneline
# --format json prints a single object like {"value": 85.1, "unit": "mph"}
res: {"value": 50, "unit": "mph"}
